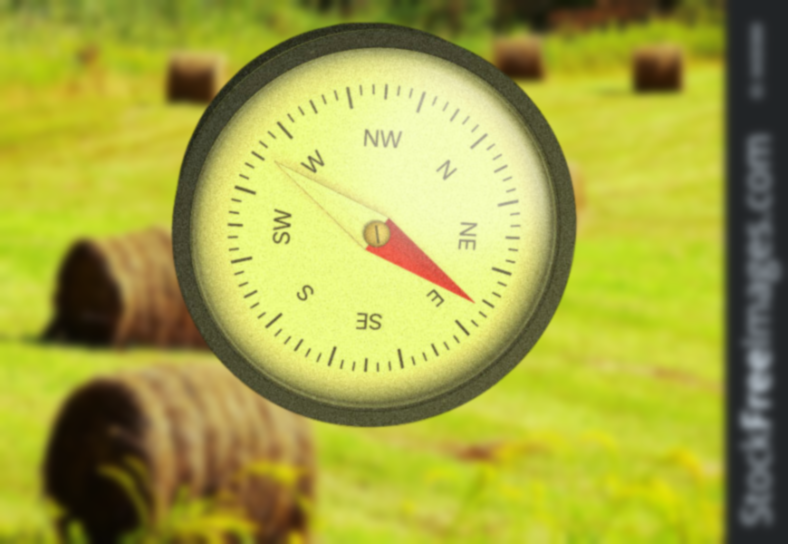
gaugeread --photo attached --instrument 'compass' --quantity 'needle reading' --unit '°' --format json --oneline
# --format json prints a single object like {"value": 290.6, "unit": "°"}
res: {"value": 77.5, "unit": "°"}
